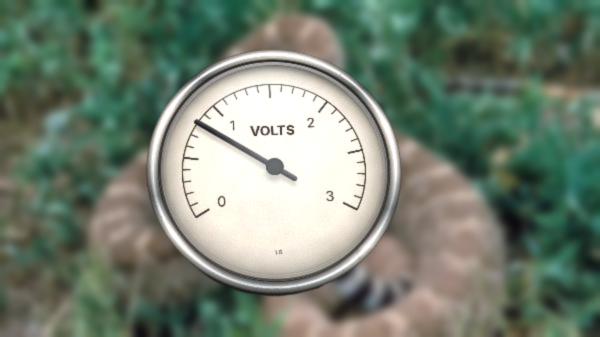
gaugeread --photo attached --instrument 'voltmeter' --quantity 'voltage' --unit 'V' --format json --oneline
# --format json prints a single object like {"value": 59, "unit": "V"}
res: {"value": 0.8, "unit": "V"}
